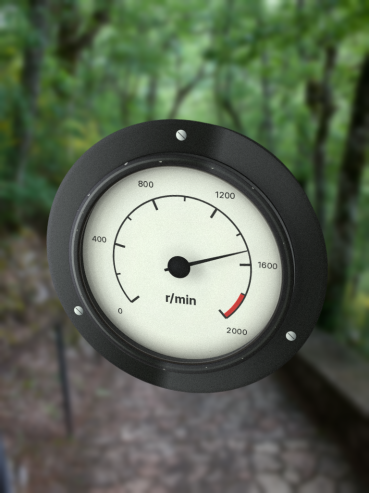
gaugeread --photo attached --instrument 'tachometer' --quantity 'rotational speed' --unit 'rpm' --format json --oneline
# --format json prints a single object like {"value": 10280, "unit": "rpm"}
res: {"value": 1500, "unit": "rpm"}
